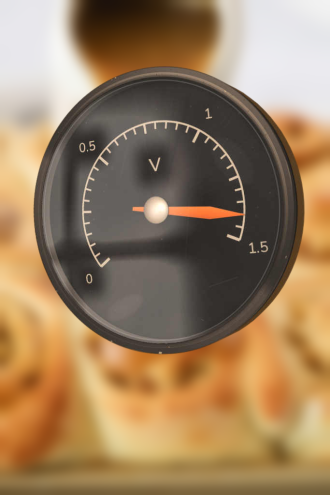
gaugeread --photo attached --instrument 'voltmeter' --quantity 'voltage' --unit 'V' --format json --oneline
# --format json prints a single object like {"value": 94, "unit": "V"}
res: {"value": 1.4, "unit": "V"}
